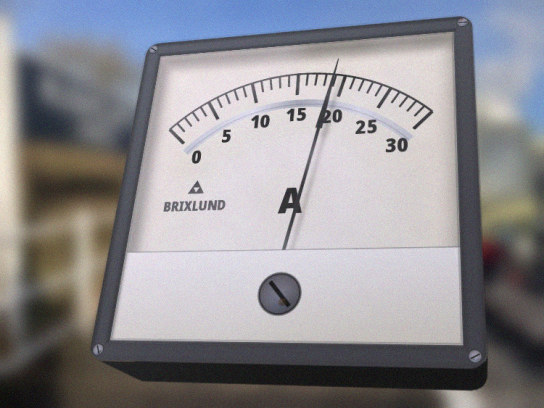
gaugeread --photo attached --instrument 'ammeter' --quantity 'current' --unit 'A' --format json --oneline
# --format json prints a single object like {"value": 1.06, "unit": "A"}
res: {"value": 19, "unit": "A"}
